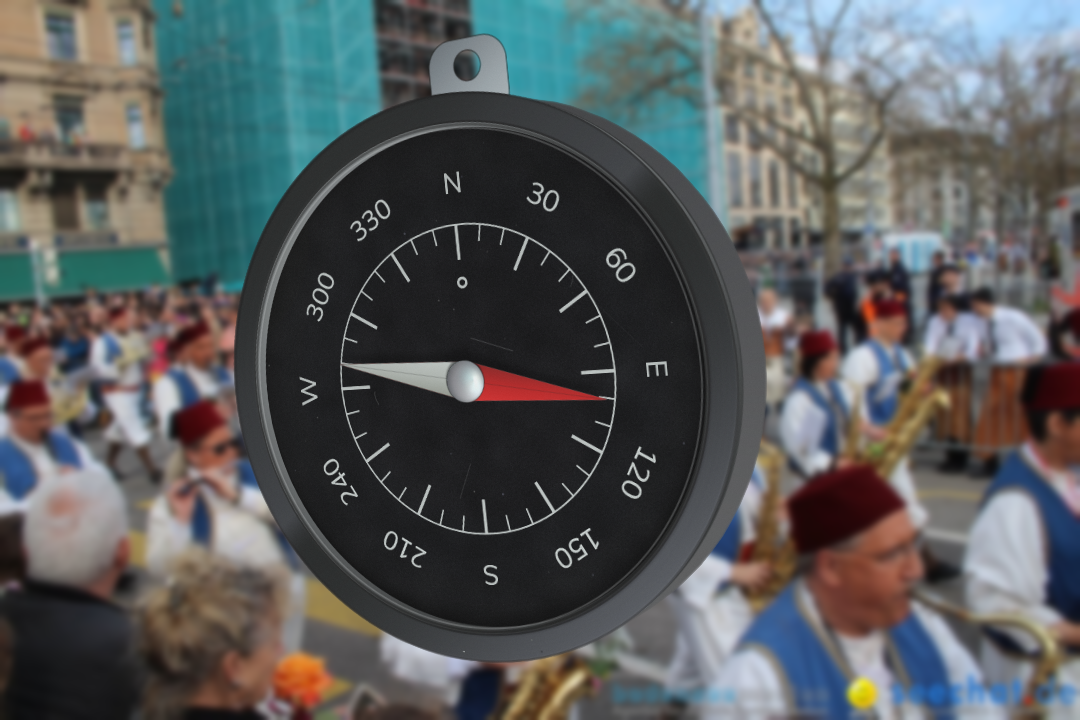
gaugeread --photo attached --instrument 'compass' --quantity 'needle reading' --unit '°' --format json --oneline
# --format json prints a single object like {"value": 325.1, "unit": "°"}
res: {"value": 100, "unit": "°"}
